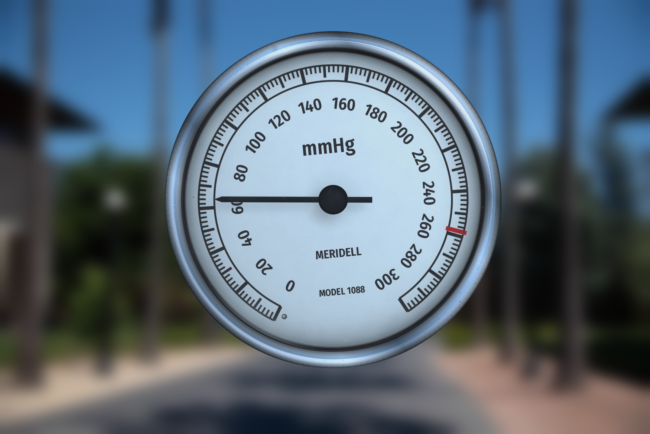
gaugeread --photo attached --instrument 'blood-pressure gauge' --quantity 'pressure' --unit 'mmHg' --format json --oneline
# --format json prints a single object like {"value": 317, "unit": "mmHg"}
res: {"value": 64, "unit": "mmHg"}
